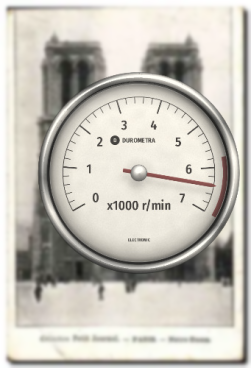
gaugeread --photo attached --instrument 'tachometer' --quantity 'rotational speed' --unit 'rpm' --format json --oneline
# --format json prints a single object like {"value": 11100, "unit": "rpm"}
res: {"value": 6400, "unit": "rpm"}
